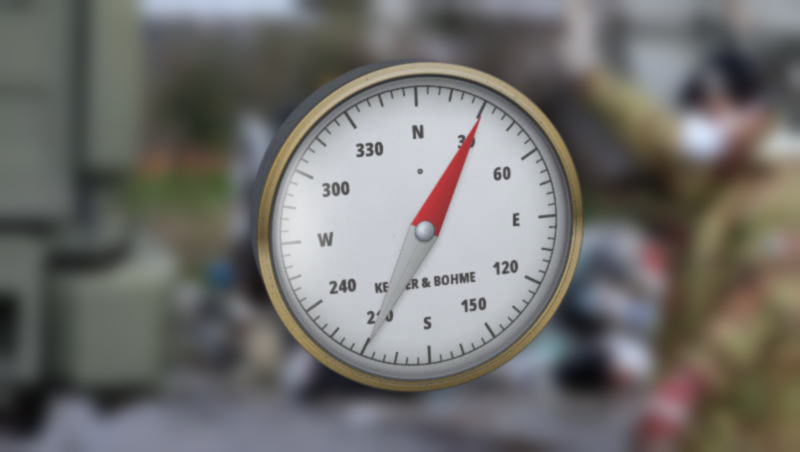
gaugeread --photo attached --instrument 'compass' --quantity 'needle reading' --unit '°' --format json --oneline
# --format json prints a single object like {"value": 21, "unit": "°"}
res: {"value": 30, "unit": "°"}
